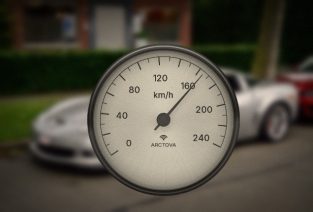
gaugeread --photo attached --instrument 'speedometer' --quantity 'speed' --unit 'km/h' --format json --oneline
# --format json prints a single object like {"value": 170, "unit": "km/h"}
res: {"value": 165, "unit": "km/h"}
